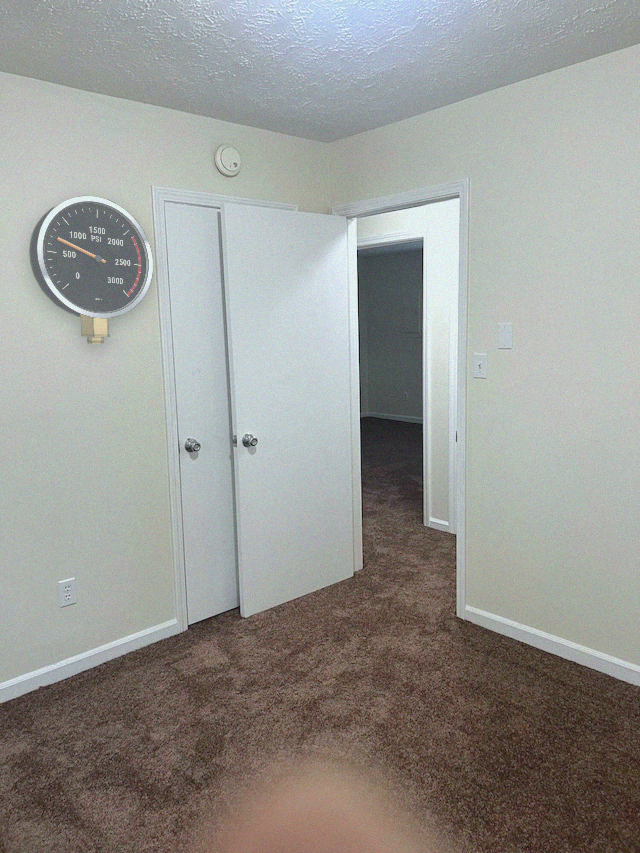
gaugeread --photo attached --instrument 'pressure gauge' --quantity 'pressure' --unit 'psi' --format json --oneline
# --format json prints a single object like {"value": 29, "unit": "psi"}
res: {"value": 700, "unit": "psi"}
